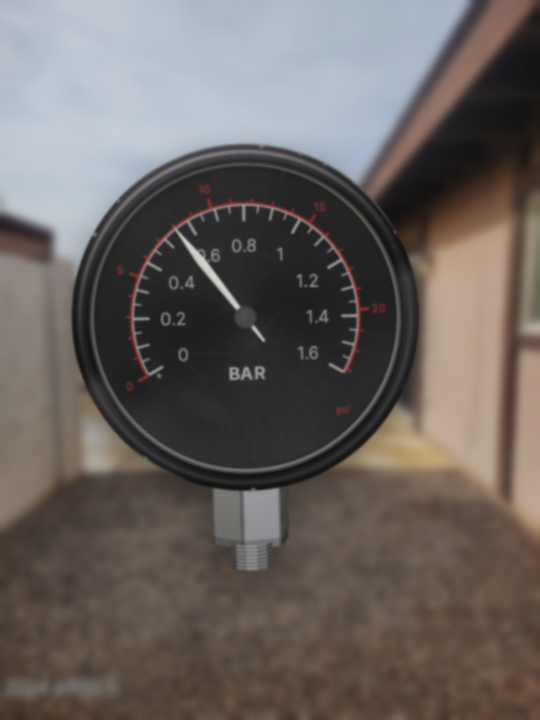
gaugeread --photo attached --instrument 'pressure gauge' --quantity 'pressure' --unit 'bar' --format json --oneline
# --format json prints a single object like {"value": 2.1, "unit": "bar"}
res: {"value": 0.55, "unit": "bar"}
